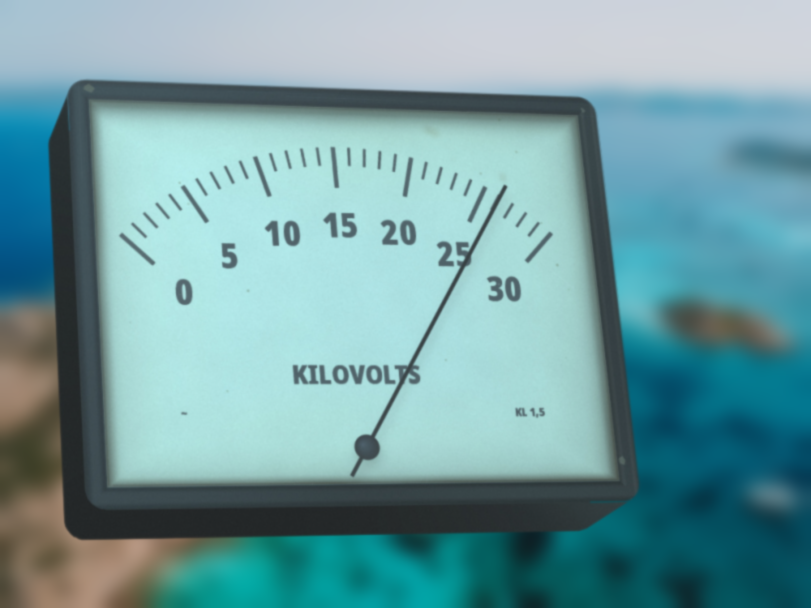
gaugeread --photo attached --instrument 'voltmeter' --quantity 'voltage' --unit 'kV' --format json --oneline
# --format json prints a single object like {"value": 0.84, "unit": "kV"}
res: {"value": 26, "unit": "kV"}
